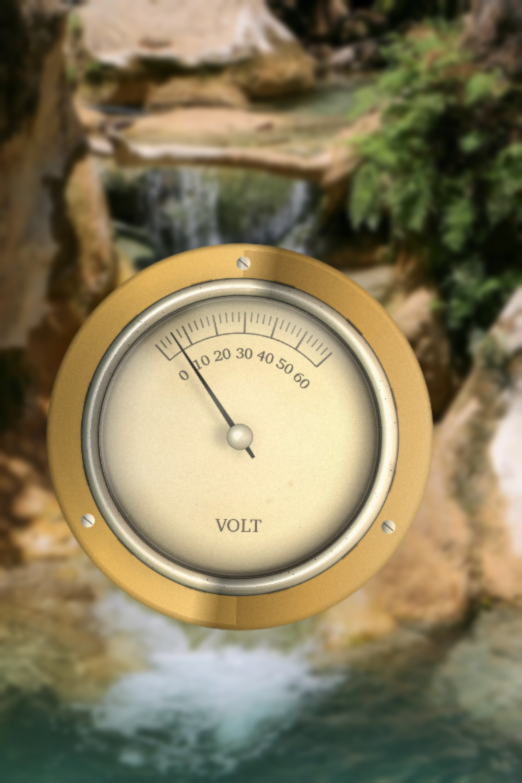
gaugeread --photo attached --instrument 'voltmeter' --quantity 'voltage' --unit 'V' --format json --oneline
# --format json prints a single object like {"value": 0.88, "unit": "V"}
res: {"value": 6, "unit": "V"}
